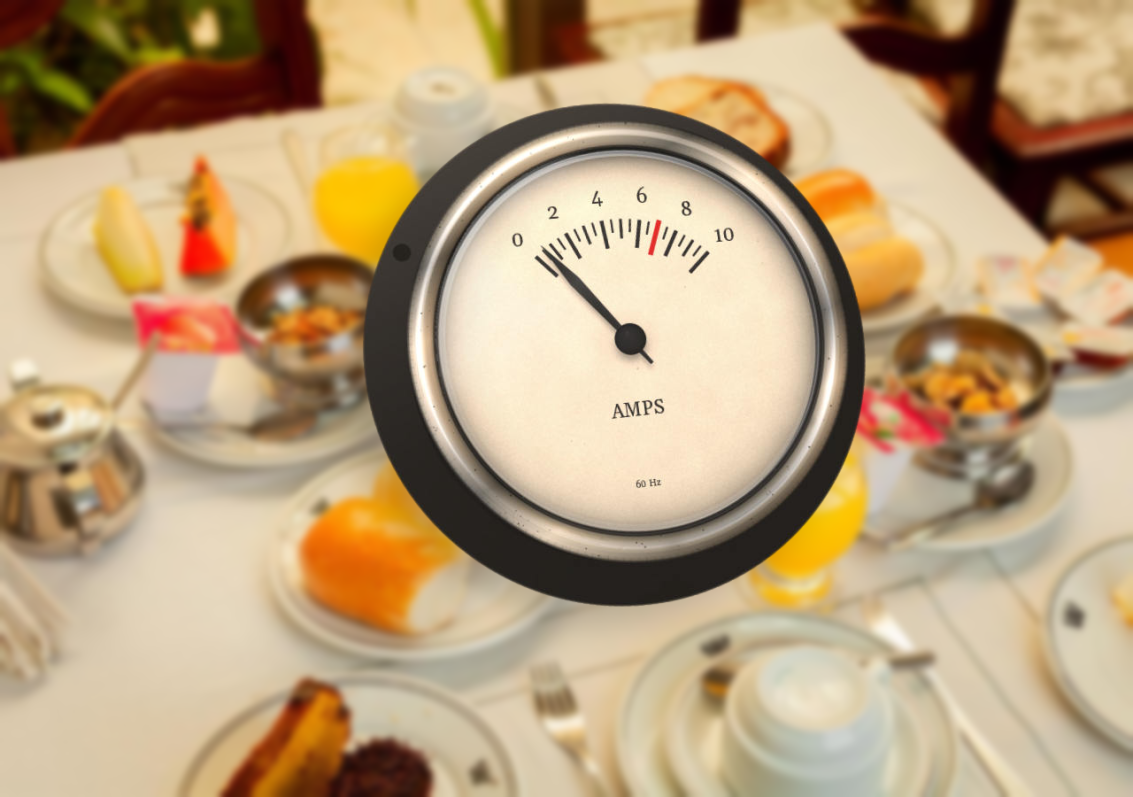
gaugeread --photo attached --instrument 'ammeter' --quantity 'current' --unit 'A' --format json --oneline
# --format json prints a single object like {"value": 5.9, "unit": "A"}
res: {"value": 0.5, "unit": "A"}
